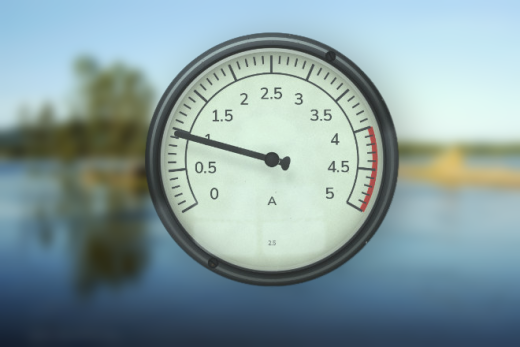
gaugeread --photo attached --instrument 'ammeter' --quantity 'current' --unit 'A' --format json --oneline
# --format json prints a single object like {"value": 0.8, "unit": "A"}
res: {"value": 0.95, "unit": "A"}
